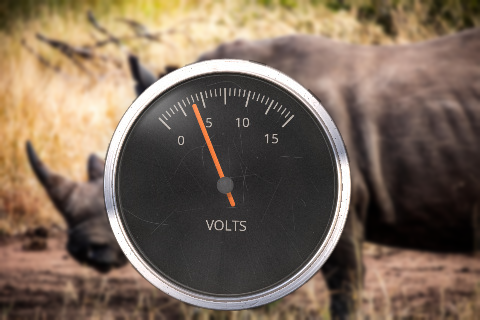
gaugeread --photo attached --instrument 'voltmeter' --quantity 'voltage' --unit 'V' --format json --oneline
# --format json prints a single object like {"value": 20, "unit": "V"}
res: {"value": 4, "unit": "V"}
